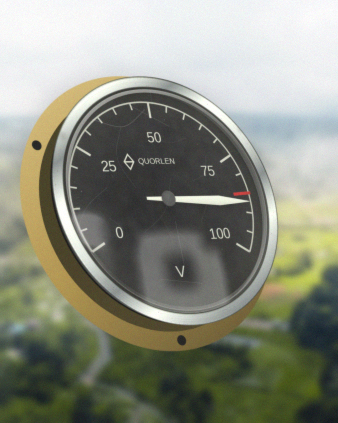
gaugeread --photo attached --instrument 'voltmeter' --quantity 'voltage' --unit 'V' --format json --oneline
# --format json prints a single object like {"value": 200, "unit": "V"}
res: {"value": 87.5, "unit": "V"}
